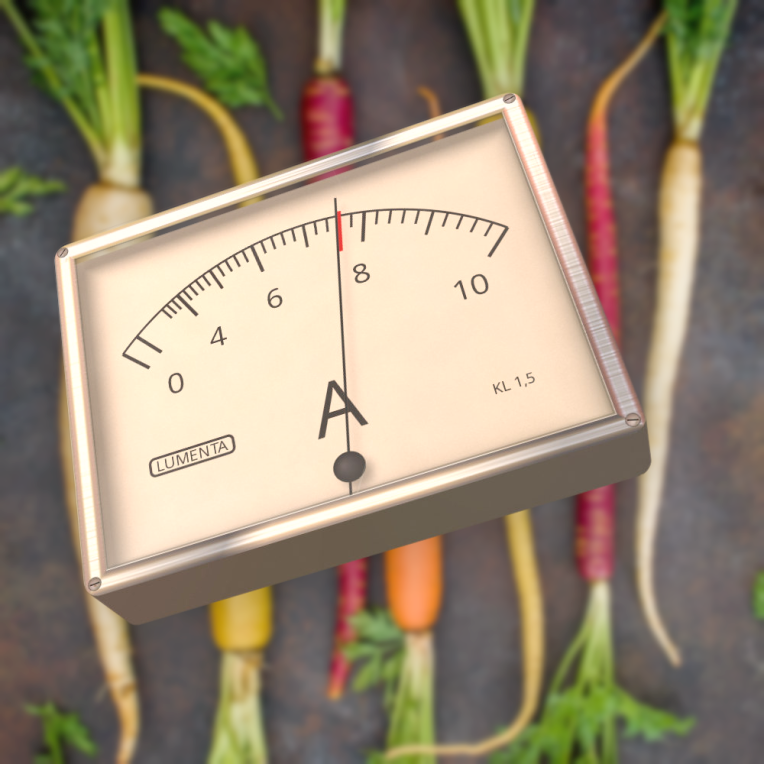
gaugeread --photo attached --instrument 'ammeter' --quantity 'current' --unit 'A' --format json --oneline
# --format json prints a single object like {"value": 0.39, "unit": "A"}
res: {"value": 7.6, "unit": "A"}
